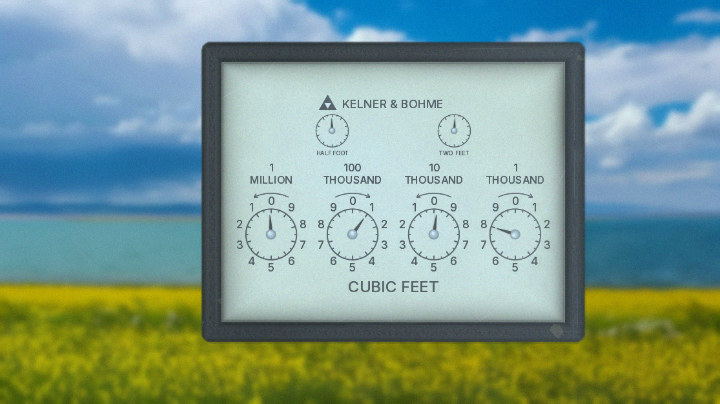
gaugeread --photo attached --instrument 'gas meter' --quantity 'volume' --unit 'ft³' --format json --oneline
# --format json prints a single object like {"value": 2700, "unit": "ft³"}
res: {"value": 9800, "unit": "ft³"}
